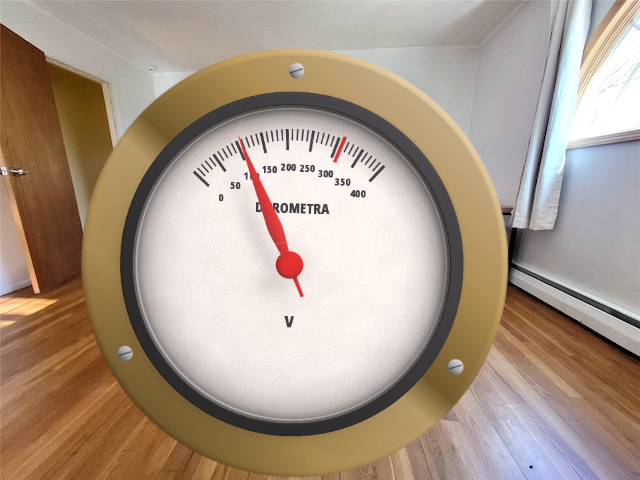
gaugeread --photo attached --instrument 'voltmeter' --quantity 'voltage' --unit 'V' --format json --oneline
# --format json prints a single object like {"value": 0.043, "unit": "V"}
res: {"value": 110, "unit": "V"}
